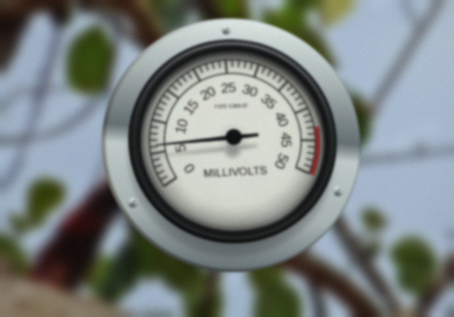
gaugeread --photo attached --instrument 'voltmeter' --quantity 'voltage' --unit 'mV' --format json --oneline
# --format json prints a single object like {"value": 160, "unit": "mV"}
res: {"value": 6, "unit": "mV"}
